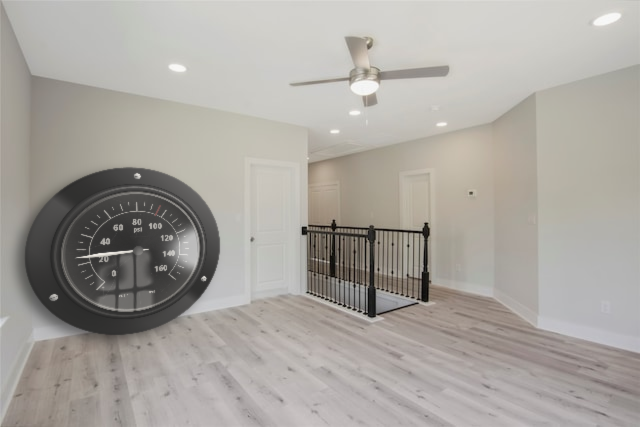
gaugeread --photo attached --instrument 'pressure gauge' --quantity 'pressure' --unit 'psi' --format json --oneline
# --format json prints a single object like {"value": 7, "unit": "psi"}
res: {"value": 25, "unit": "psi"}
